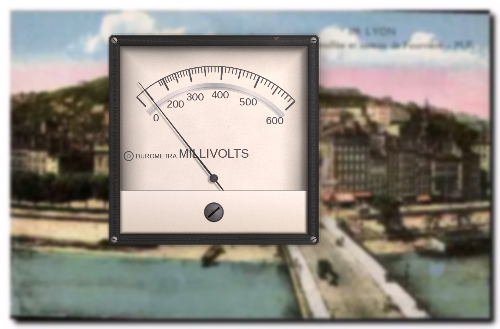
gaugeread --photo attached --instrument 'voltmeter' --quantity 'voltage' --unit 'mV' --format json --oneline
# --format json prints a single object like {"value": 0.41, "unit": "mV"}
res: {"value": 100, "unit": "mV"}
